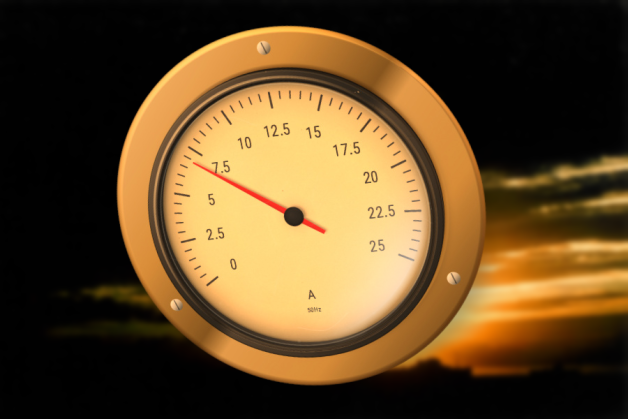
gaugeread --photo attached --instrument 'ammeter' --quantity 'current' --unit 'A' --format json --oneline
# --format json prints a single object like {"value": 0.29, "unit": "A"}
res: {"value": 7, "unit": "A"}
